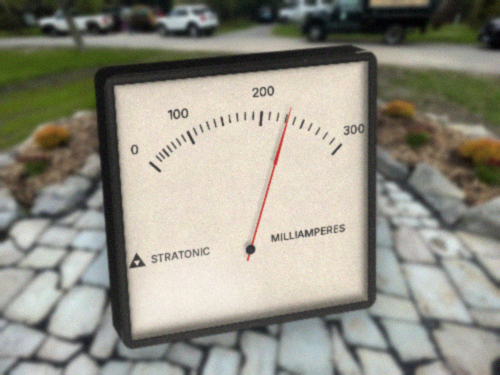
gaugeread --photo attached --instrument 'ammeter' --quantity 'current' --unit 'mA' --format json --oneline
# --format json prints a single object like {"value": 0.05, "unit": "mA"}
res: {"value": 230, "unit": "mA"}
